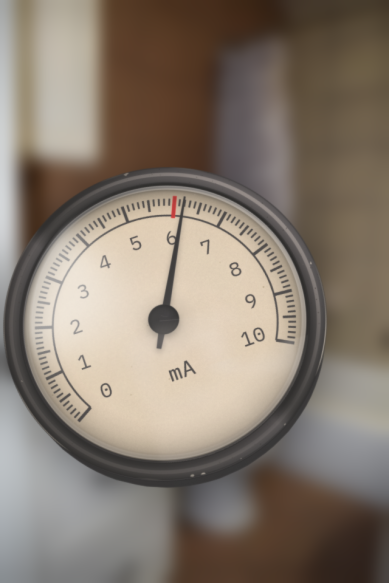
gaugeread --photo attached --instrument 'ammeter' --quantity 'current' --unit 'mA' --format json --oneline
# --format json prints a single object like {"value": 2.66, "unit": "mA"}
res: {"value": 6.2, "unit": "mA"}
